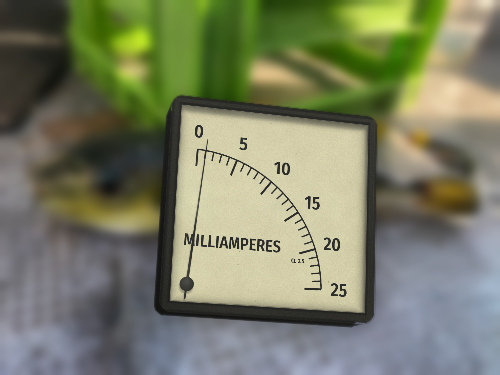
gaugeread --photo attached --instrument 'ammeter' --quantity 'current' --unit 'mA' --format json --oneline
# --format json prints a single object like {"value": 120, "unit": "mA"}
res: {"value": 1, "unit": "mA"}
